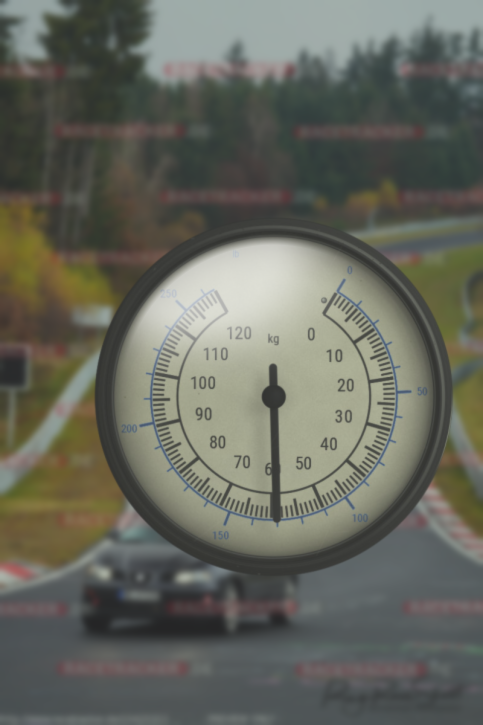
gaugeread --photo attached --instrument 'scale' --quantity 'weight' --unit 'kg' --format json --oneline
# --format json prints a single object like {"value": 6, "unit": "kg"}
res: {"value": 59, "unit": "kg"}
